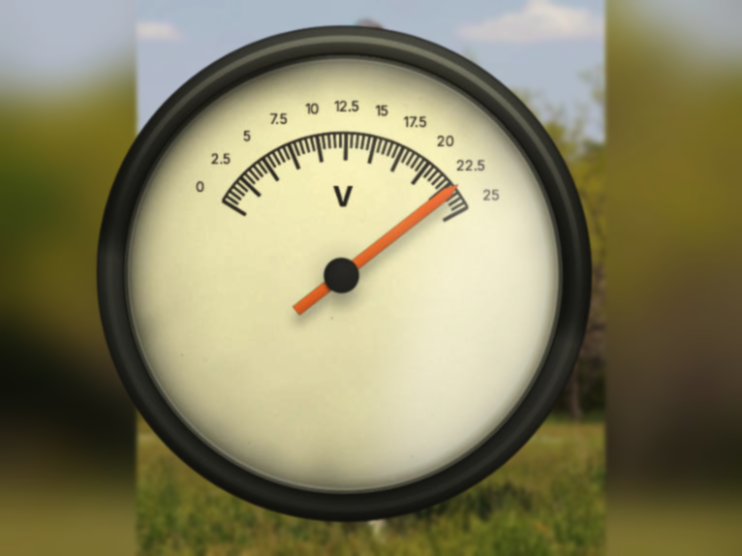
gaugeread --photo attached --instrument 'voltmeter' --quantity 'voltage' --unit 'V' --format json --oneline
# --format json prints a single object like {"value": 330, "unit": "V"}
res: {"value": 23, "unit": "V"}
